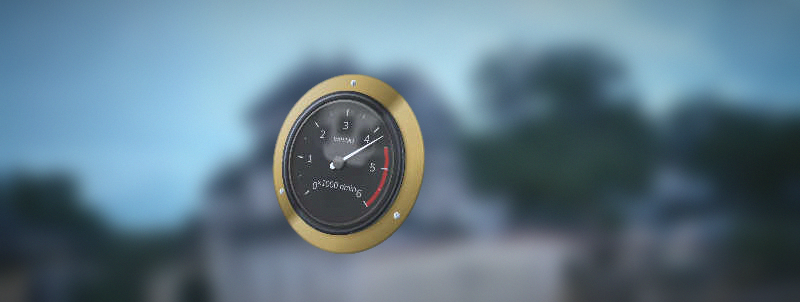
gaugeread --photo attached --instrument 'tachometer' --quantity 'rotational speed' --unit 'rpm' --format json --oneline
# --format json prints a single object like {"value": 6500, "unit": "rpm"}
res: {"value": 4250, "unit": "rpm"}
